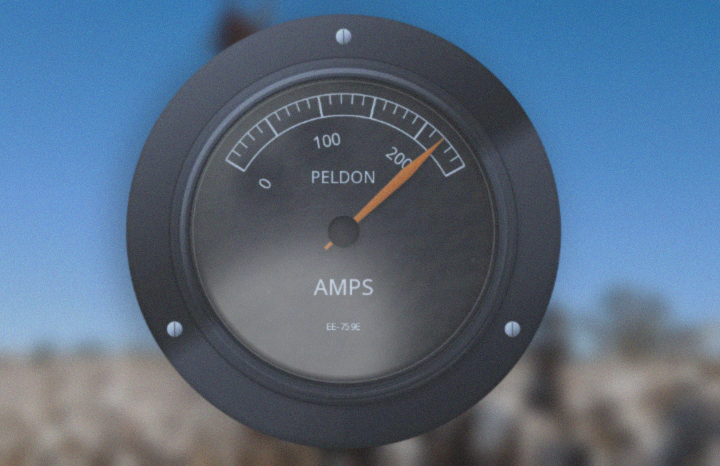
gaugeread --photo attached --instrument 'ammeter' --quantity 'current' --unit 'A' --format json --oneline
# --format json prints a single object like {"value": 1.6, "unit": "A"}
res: {"value": 220, "unit": "A"}
